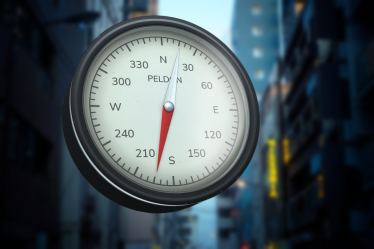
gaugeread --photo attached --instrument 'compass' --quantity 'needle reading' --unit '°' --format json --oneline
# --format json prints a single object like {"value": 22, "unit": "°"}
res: {"value": 195, "unit": "°"}
